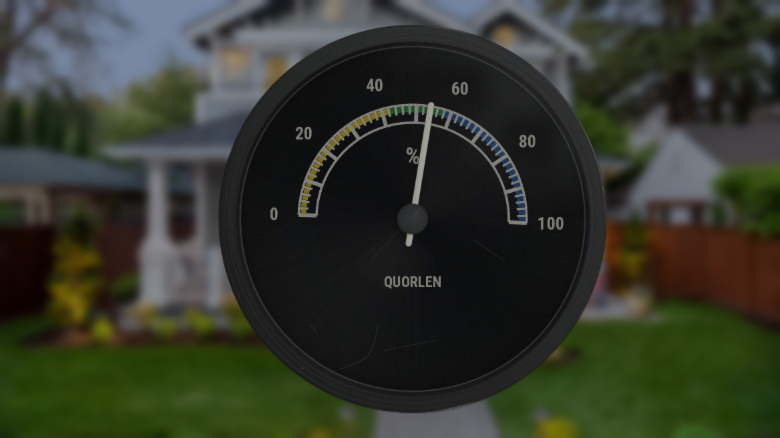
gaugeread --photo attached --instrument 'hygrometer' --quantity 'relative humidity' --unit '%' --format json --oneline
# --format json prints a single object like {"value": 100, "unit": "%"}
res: {"value": 54, "unit": "%"}
